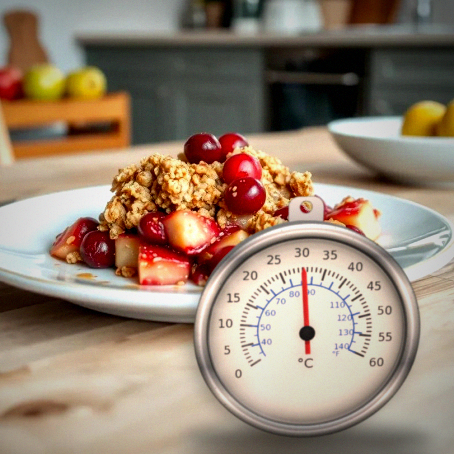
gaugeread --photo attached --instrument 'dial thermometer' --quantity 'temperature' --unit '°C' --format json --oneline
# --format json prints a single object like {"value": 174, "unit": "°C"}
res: {"value": 30, "unit": "°C"}
